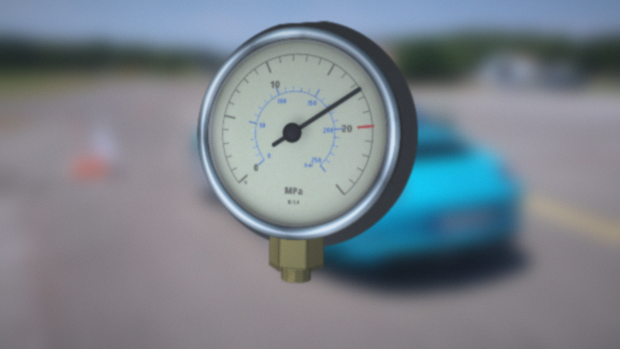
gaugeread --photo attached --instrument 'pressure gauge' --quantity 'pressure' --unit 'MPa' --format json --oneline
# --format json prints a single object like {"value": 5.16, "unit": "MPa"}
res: {"value": 17.5, "unit": "MPa"}
